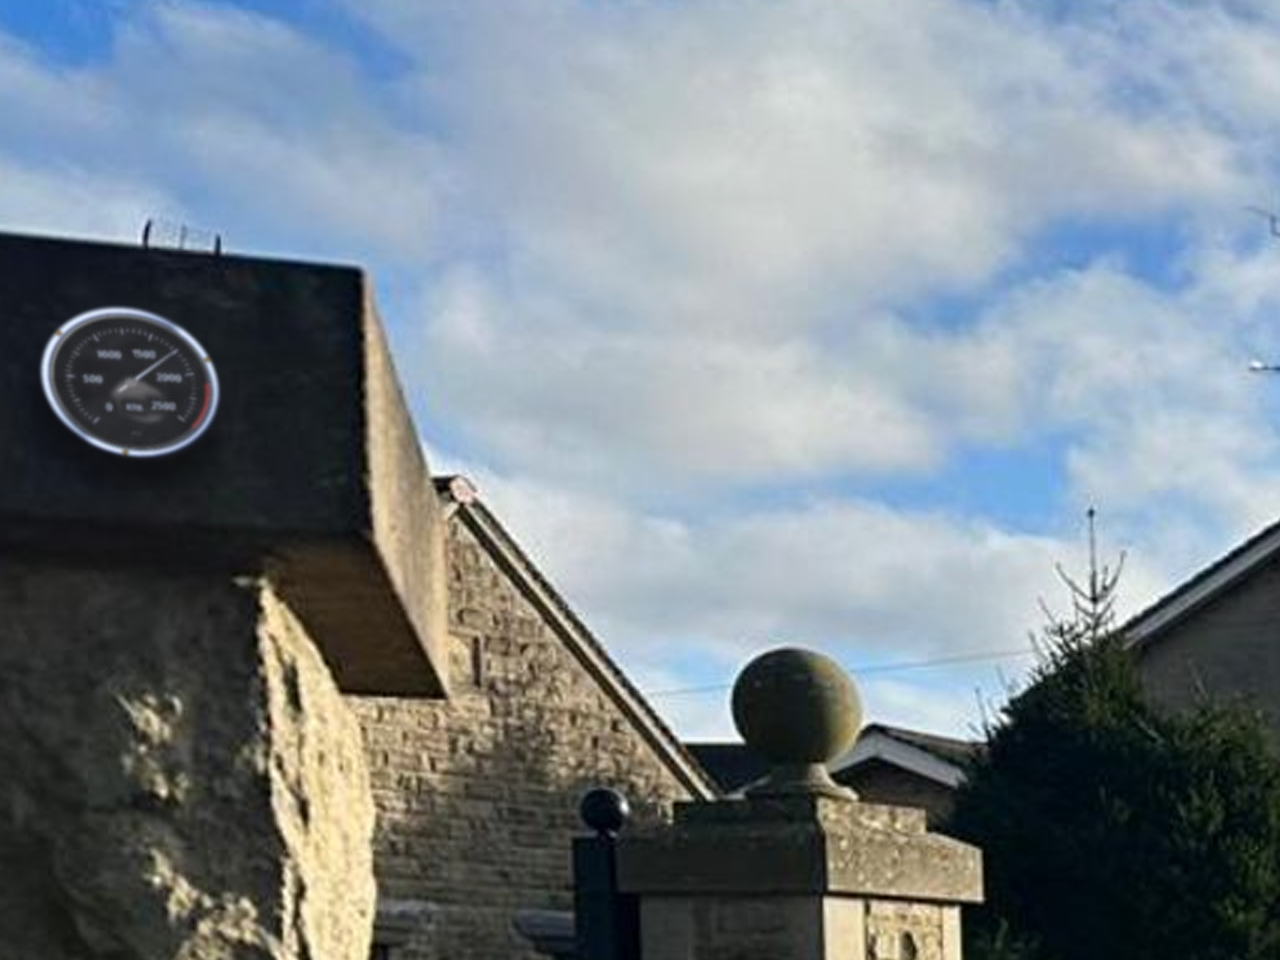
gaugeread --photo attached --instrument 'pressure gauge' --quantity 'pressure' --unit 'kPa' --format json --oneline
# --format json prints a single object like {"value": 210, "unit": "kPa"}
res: {"value": 1750, "unit": "kPa"}
